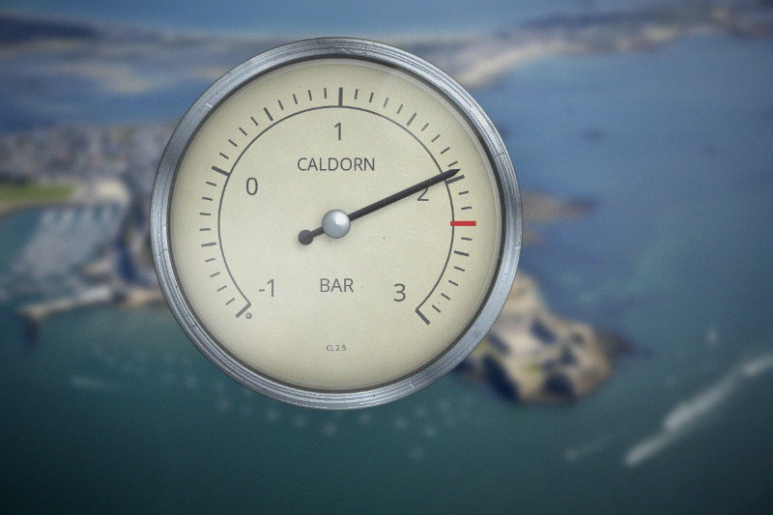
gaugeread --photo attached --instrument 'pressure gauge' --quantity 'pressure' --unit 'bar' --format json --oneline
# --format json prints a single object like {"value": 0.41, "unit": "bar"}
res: {"value": 1.95, "unit": "bar"}
